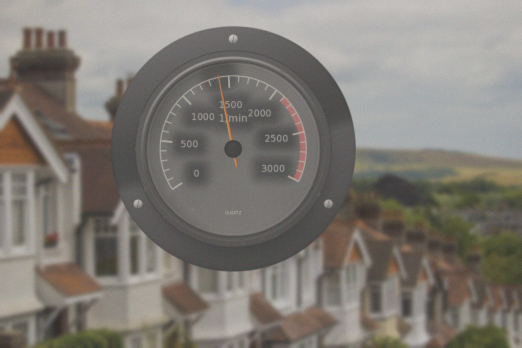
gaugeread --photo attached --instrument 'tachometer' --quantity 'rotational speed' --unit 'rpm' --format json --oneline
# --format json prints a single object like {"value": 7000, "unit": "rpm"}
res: {"value": 1400, "unit": "rpm"}
